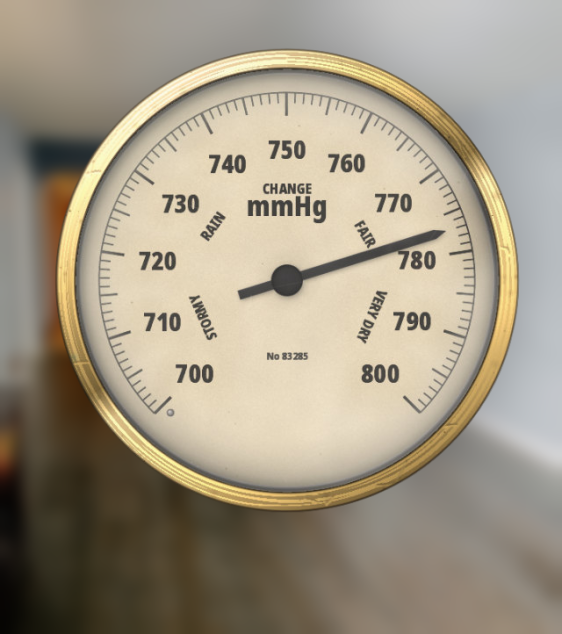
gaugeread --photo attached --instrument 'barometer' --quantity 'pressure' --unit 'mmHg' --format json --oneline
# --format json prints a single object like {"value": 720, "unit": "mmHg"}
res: {"value": 777, "unit": "mmHg"}
